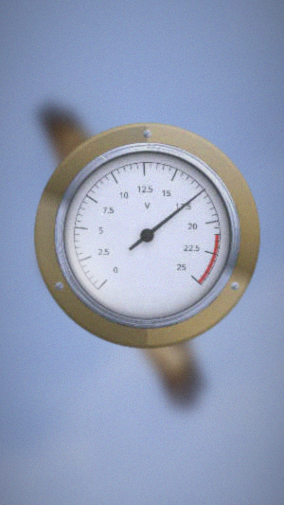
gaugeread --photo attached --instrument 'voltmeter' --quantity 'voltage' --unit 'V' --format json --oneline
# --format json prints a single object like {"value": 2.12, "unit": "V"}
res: {"value": 17.5, "unit": "V"}
